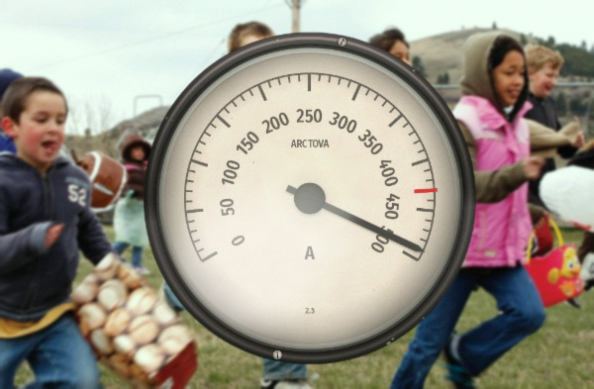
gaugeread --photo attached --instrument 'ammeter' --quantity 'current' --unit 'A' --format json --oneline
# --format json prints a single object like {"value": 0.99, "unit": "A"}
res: {"value": 490, "unit": "A"}
